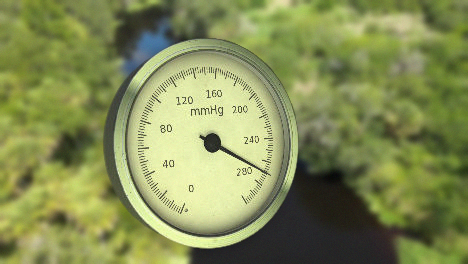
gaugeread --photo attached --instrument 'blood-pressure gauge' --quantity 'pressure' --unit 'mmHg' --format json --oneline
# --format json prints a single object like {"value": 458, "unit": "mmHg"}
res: {"value": 270, "unit": "mmHg"}
